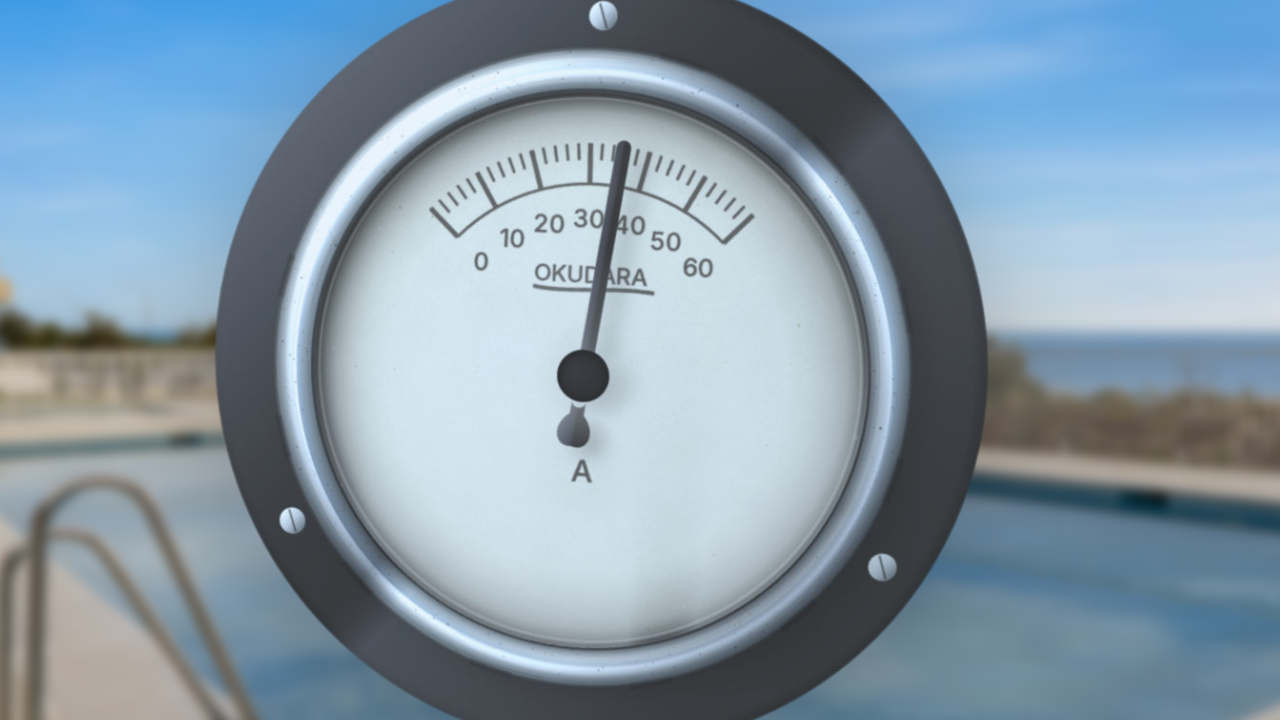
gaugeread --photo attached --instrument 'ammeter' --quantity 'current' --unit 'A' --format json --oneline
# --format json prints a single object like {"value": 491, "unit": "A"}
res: {"value": 36, "unit": "A"}
